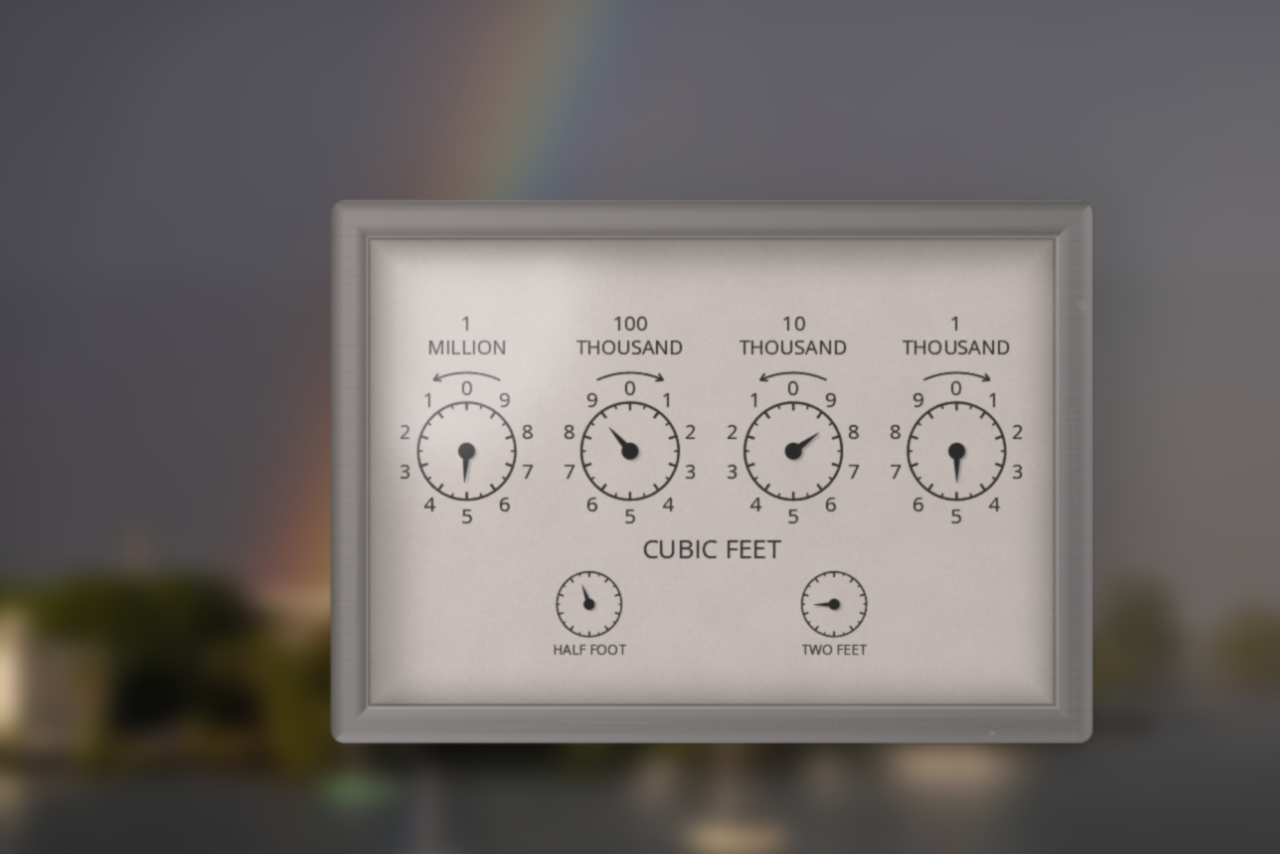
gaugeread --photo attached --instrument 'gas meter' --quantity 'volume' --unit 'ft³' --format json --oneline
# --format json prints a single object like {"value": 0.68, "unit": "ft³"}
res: {"value": 488500, "unit": "ft³"}
